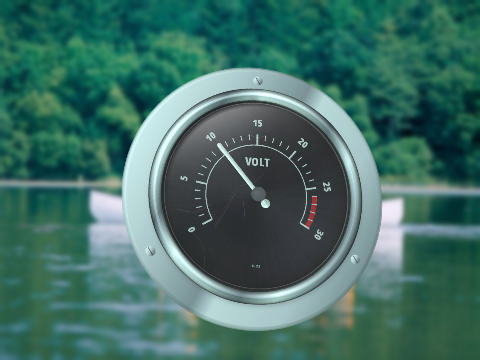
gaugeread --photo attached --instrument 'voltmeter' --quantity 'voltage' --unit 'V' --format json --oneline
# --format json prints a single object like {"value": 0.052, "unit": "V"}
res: {"value": 10, "unit": "V"}
